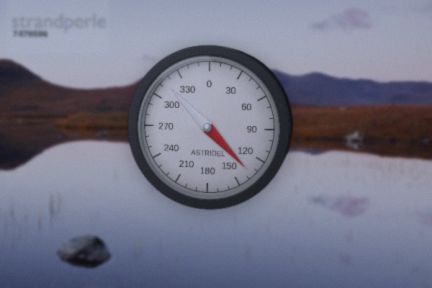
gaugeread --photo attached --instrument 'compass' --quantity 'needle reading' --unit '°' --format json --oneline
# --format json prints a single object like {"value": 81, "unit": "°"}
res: {"value": 135, "unit": "°"}
